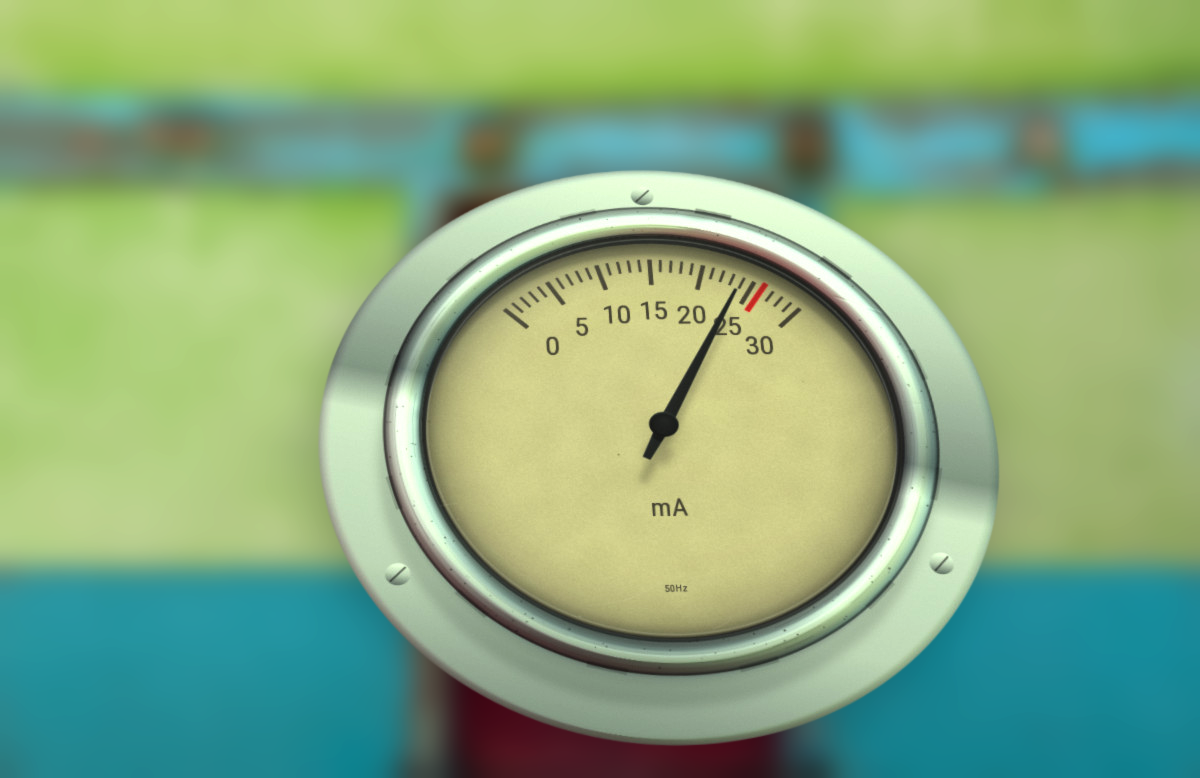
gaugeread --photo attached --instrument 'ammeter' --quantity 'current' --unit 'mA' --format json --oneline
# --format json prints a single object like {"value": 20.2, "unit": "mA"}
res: {"value": 24, "unit": "mA"}
